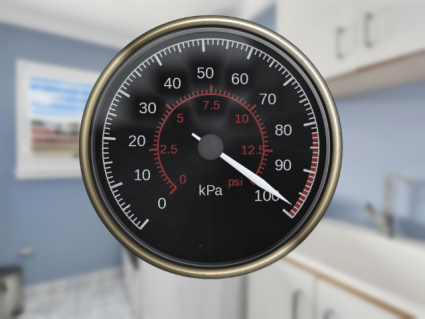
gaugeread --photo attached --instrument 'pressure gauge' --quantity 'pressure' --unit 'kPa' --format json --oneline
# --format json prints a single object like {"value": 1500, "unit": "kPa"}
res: {"value": 98, "unit": "kPa"}
